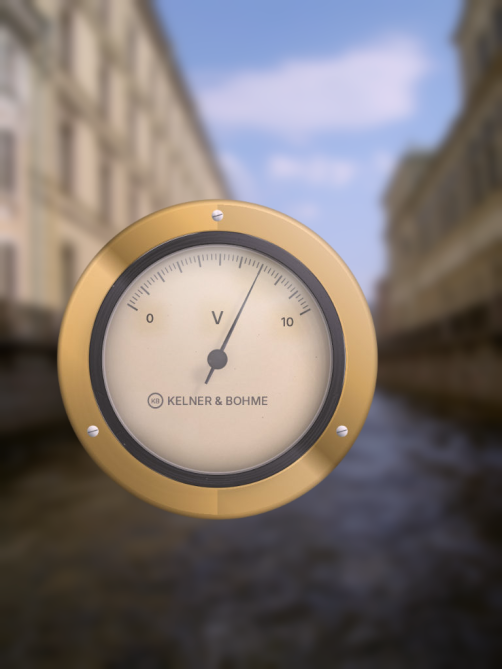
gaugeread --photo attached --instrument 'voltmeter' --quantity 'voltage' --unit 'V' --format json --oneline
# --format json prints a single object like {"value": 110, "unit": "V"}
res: {"value": 7, "unit": "V"}
